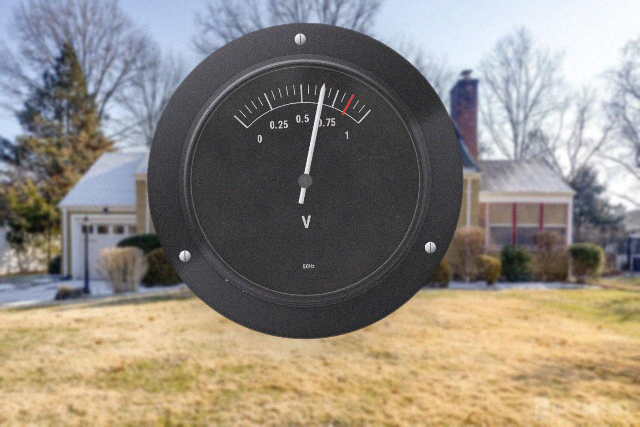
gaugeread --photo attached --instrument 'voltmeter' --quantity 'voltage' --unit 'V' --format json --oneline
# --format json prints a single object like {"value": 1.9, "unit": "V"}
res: {"value": 0.65, "unit": "V"}
